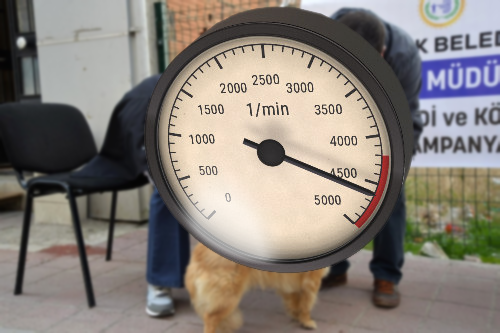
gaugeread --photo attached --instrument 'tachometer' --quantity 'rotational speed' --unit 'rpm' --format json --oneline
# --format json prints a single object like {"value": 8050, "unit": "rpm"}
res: {"value": 4600, "unit": "rpm"}
